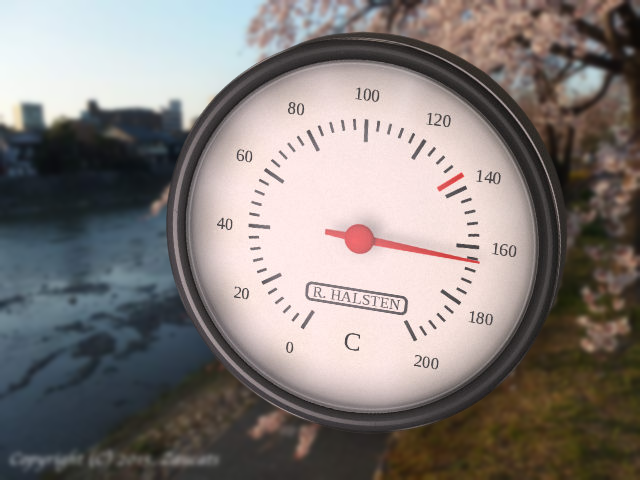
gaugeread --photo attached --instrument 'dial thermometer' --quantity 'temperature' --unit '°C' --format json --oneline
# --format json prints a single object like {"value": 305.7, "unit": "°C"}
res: {"value": 164, "unit": "°C"}
